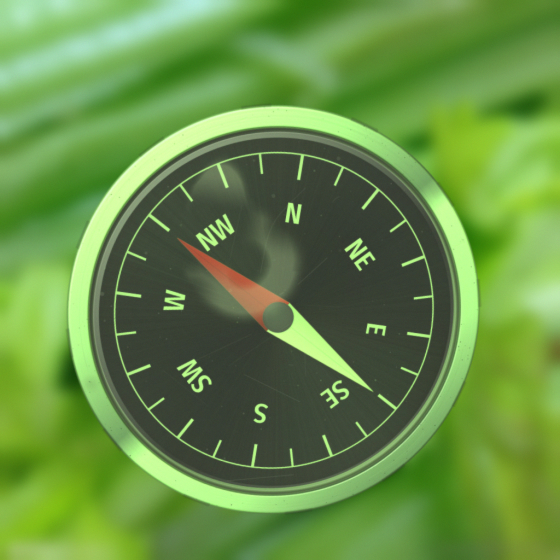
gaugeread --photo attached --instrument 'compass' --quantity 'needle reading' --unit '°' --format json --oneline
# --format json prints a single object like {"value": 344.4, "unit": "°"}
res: {"value": 300, "unit": "°"}
